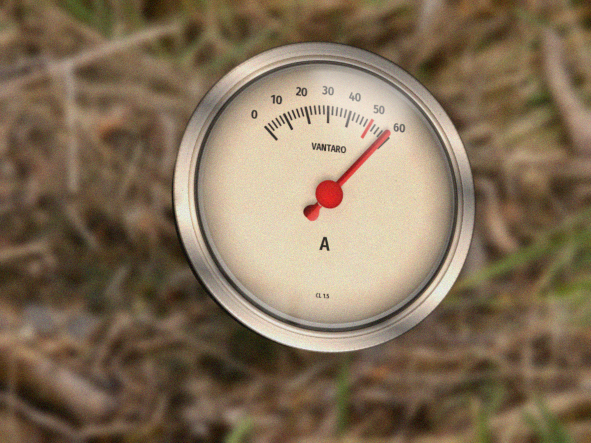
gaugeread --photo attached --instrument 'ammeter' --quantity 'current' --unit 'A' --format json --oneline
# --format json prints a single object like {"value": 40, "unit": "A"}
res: {"value": 58, "unit": "A"}
